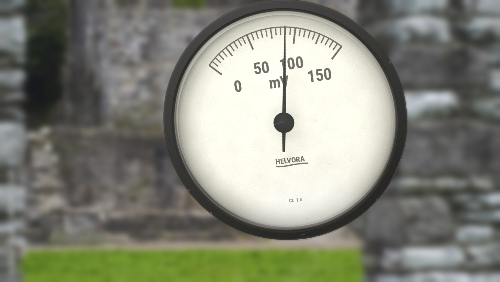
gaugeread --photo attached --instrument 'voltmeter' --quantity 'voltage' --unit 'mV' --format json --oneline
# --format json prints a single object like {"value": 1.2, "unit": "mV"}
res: {"value": 90, "unit": "mV"}
